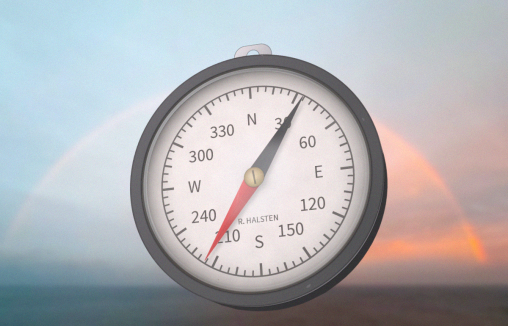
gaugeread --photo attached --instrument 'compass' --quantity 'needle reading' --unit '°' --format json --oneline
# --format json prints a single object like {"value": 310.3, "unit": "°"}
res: {"value": 215, "unit": "°"}
